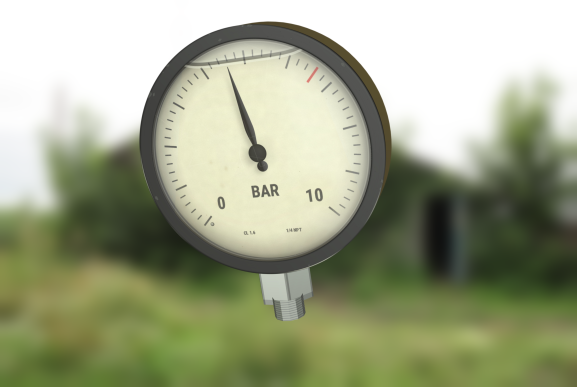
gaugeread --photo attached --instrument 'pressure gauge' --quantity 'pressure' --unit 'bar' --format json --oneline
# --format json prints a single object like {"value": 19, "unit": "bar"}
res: {"value": 4.6, "unit": "bar"}
